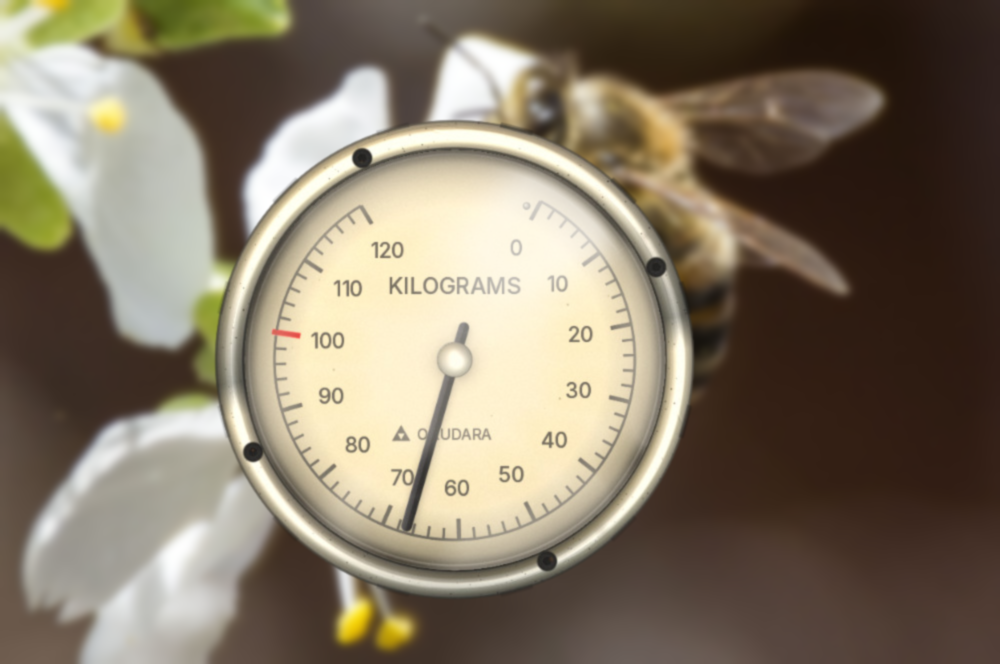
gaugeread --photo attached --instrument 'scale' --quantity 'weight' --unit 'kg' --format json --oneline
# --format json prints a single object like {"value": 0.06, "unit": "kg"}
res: {"value": 67, "unit": "kg"}
